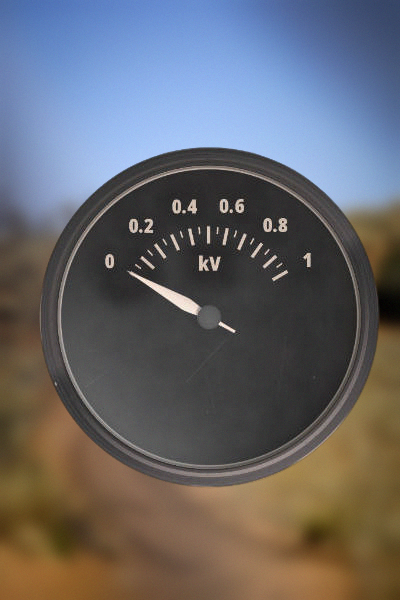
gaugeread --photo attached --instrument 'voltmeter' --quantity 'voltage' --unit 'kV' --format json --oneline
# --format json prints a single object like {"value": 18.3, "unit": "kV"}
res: {"value": 0, "unit": "kV"}
